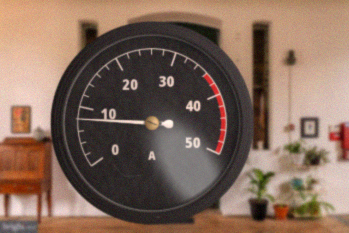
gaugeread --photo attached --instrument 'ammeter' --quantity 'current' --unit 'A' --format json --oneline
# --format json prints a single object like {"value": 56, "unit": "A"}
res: {"value": 8, "unit": "A"}
